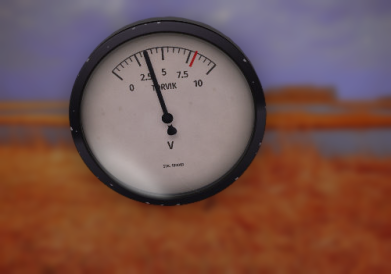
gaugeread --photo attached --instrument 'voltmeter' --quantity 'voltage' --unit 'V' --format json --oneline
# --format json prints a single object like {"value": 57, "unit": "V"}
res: {"value": 3.5, "unit": "V"}
